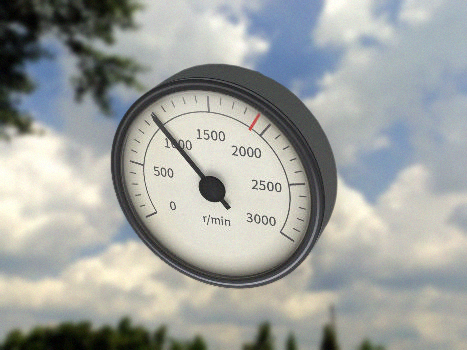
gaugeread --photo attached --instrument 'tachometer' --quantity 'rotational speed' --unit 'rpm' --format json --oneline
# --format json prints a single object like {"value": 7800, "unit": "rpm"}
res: {"value": 1000, "unit": "rpm"}
